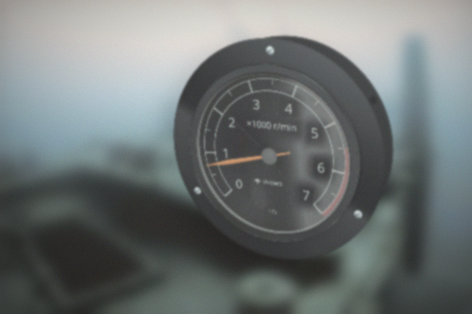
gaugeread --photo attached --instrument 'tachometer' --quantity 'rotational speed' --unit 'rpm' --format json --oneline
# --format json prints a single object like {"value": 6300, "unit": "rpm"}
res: {"value": 750, "unit": "rpm"}
